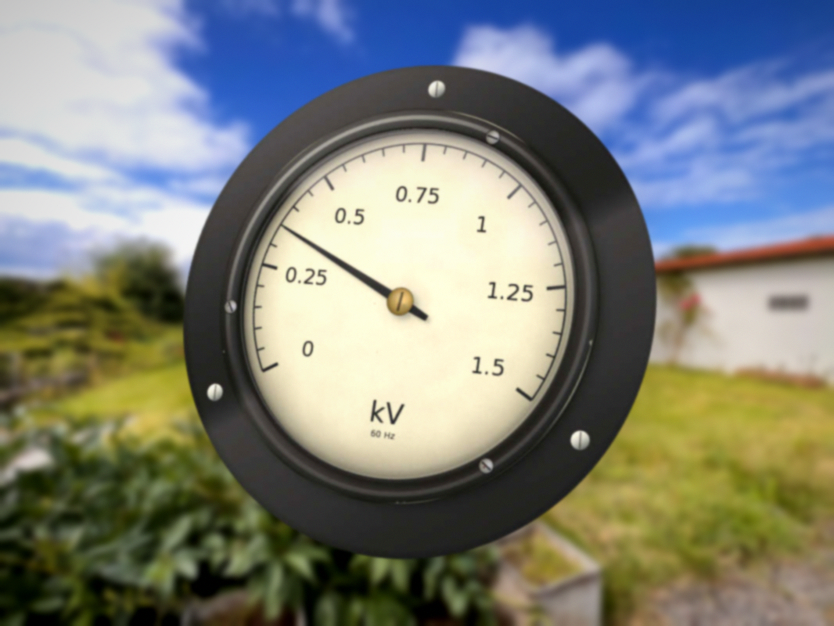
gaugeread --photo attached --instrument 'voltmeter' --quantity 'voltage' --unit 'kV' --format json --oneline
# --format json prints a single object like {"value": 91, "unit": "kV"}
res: {"value": 0.35, "unit": "kV"}
